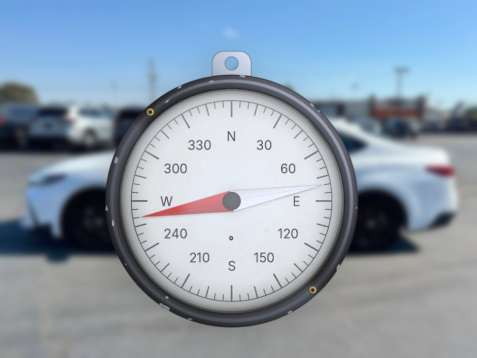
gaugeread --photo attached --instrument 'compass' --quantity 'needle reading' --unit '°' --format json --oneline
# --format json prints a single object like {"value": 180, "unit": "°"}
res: {"value": 260, "unit": "°"}
